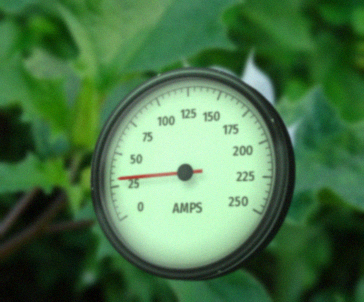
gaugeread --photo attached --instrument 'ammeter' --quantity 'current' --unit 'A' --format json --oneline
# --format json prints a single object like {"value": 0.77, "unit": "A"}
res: {"value": 30, "unit": "A"}
